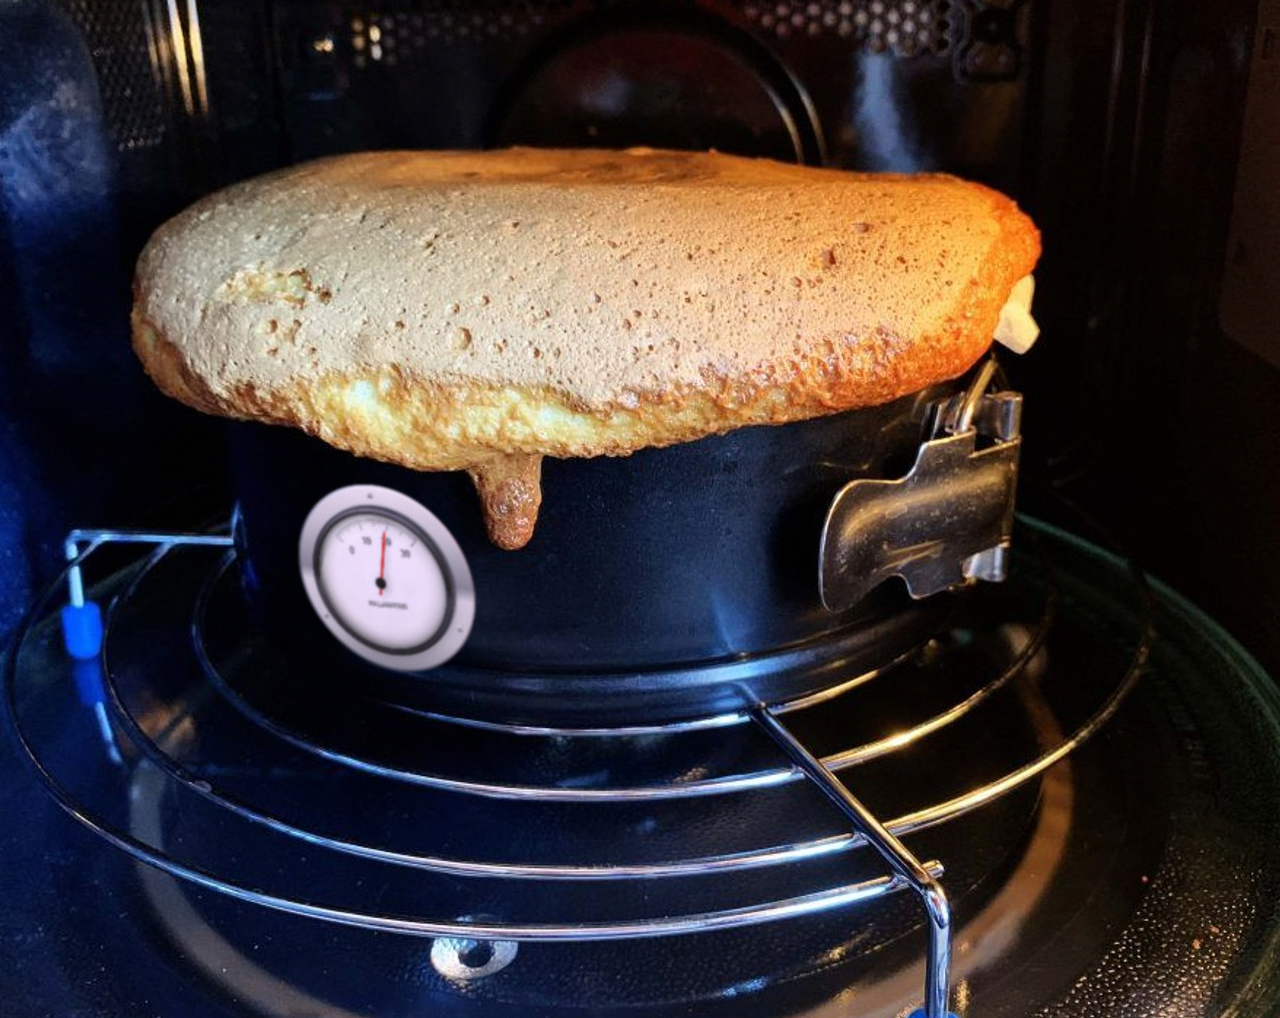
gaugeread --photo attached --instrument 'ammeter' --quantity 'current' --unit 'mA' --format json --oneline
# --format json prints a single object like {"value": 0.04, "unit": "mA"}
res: {"value": 20, "unit": "mA"}
